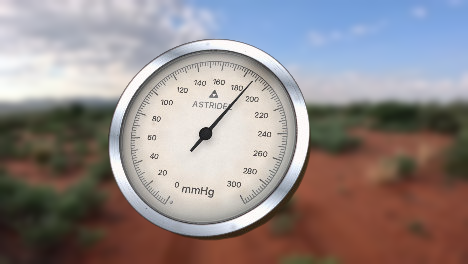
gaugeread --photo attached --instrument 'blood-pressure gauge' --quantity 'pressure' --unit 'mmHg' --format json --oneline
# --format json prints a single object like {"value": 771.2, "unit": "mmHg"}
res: {"value": 190, "unit": "mmHg"}
